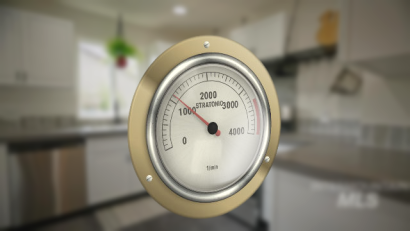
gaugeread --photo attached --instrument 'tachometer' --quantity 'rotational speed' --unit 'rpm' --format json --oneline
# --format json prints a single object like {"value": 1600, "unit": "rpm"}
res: {"value": 1100, "unit": "rpm"}
